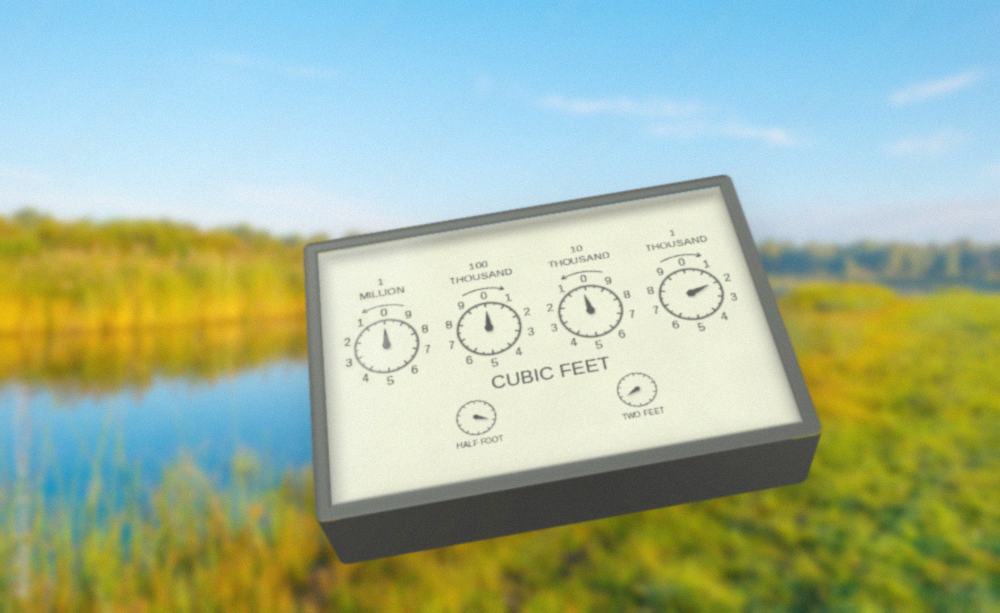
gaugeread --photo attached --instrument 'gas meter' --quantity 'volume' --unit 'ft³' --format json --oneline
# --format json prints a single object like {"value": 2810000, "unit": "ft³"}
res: {"value": 200, "unit": "ft³"}
